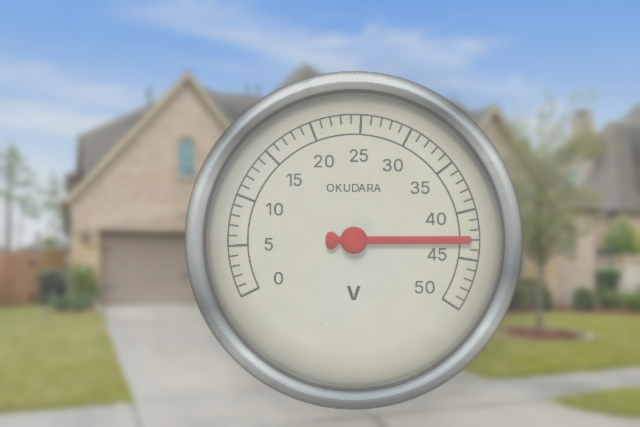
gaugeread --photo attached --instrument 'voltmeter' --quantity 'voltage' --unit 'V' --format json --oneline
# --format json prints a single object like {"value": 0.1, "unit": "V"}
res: {"value": 43, "unit": "V"}
